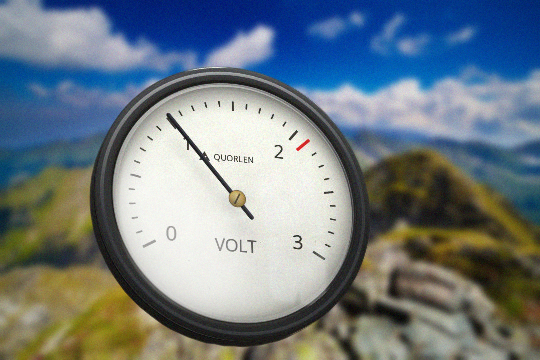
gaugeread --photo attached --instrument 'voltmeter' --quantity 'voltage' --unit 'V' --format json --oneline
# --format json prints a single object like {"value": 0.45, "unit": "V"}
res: {"value": 1, "unit": "V"}
